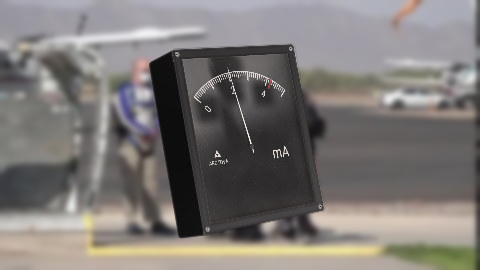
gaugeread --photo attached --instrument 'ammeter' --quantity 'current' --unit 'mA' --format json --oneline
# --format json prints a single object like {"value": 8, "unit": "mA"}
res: {"value": 2, "unit": "mA"}
